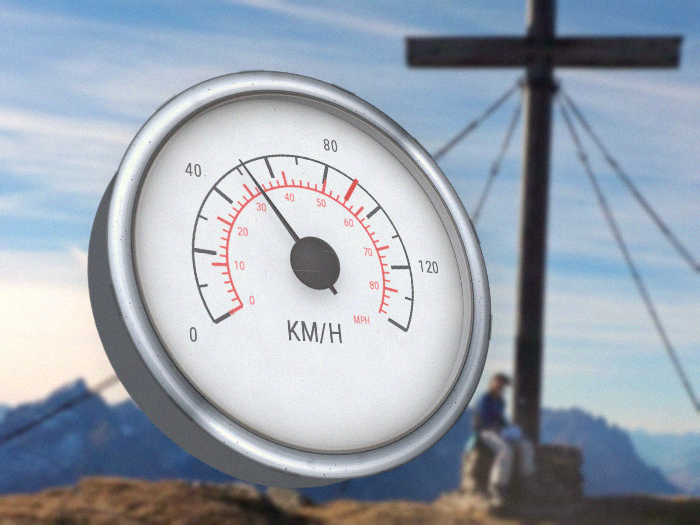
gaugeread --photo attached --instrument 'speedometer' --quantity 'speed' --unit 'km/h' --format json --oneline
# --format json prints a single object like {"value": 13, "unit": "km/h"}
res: {"value": 50, "unit": "km/h"}
